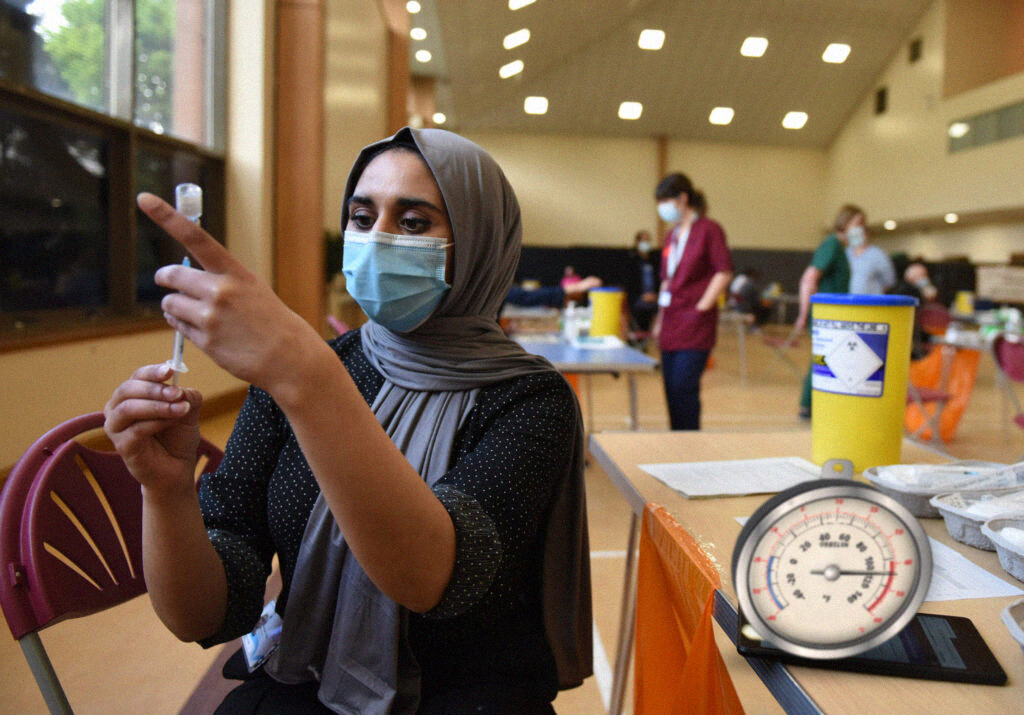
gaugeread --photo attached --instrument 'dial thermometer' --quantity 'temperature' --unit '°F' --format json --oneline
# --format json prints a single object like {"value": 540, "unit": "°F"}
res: {"value": 110, "unit": "°F"}
